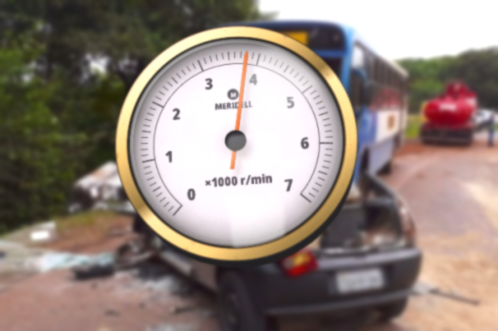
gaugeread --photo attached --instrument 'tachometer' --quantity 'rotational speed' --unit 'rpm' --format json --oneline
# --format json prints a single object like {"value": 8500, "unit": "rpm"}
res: {"value": 3800, "unit": "rpm"}
